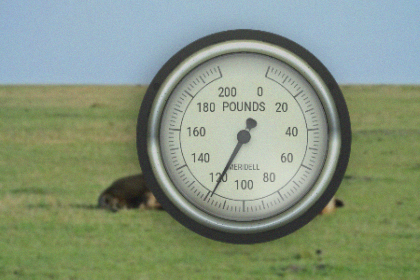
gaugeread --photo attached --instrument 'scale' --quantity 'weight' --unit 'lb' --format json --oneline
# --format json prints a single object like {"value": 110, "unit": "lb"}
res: {"value": 118, "unit": "lb"}
